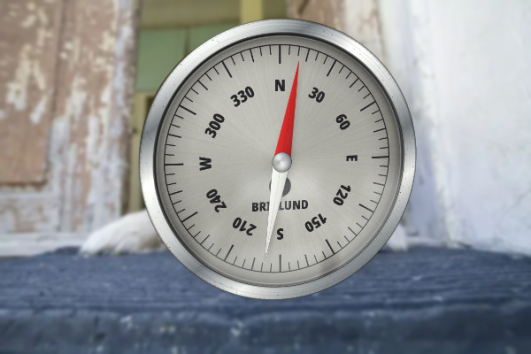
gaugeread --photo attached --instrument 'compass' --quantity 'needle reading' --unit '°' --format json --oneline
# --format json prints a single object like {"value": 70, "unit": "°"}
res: {"value": 10, "unit": "°"}
